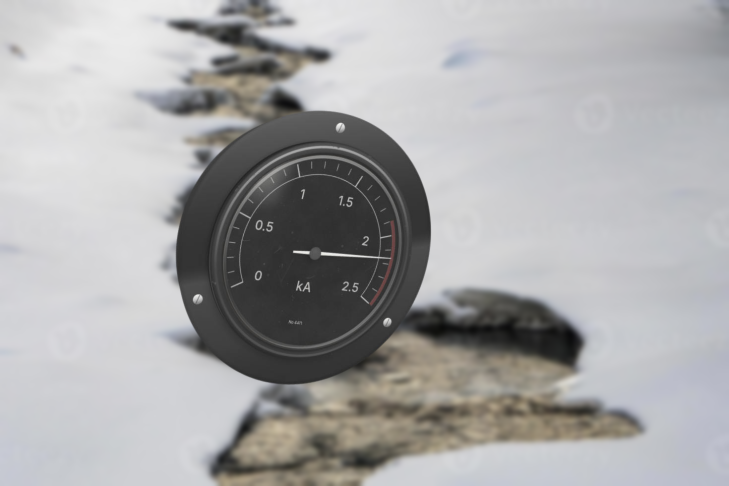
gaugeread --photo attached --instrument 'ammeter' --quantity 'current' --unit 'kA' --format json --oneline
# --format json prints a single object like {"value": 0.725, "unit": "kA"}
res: {"value": 2.15, "unit": "kA"}
